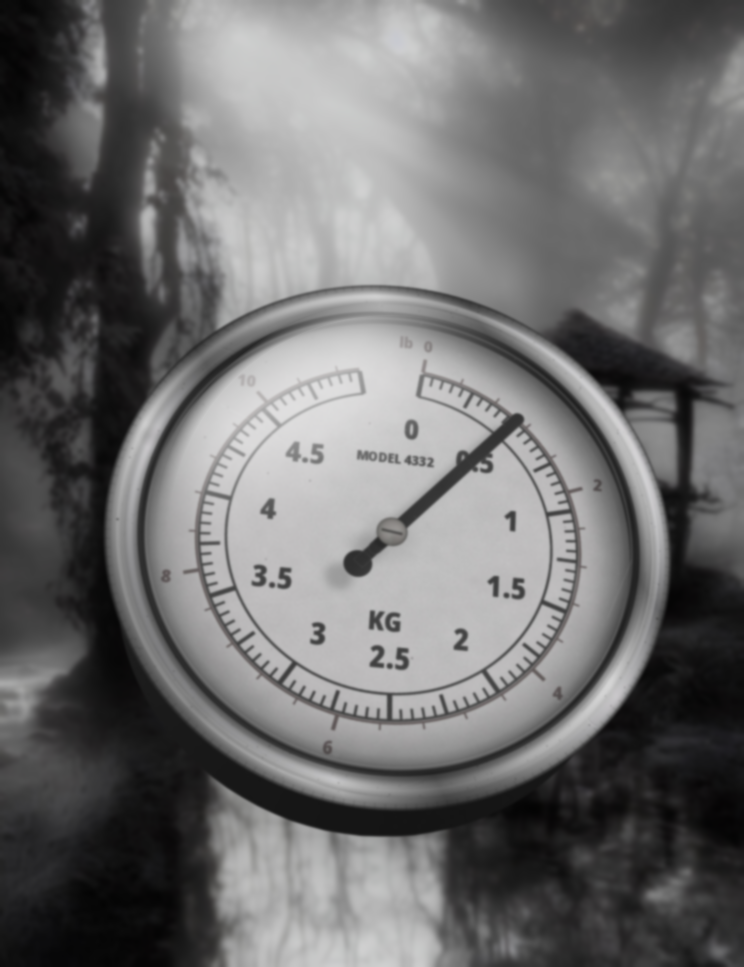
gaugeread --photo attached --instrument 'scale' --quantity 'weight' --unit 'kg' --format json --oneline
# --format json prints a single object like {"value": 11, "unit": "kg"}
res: {"value": 0.5, "unit": "kg"}
